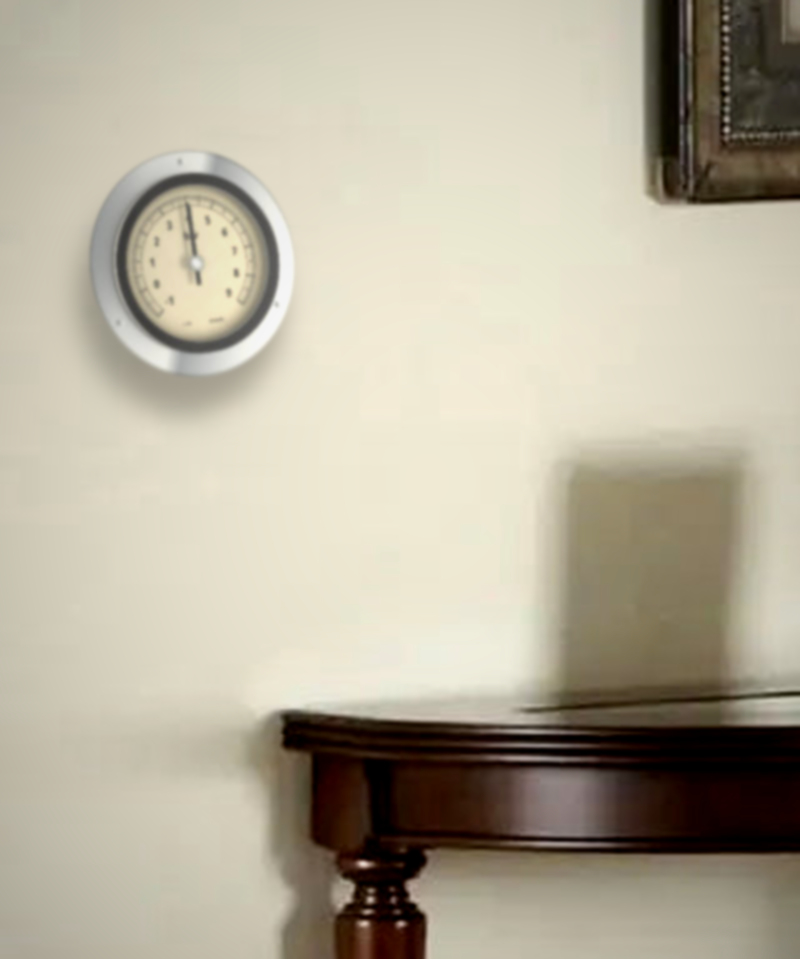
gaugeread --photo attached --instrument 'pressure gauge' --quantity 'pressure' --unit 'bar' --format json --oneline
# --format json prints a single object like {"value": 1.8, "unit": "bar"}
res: {"value": 4, "unit": "bar"}
